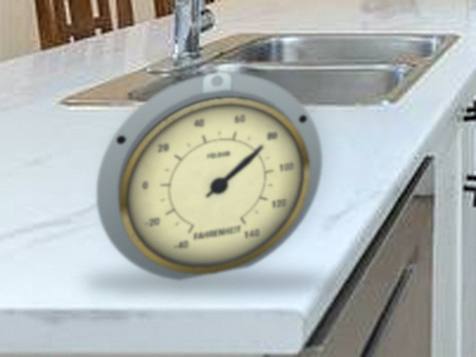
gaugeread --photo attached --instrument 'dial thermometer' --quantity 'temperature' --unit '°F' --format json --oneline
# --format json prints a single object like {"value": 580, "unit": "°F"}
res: {"value": 80, "unit": "°F"}
